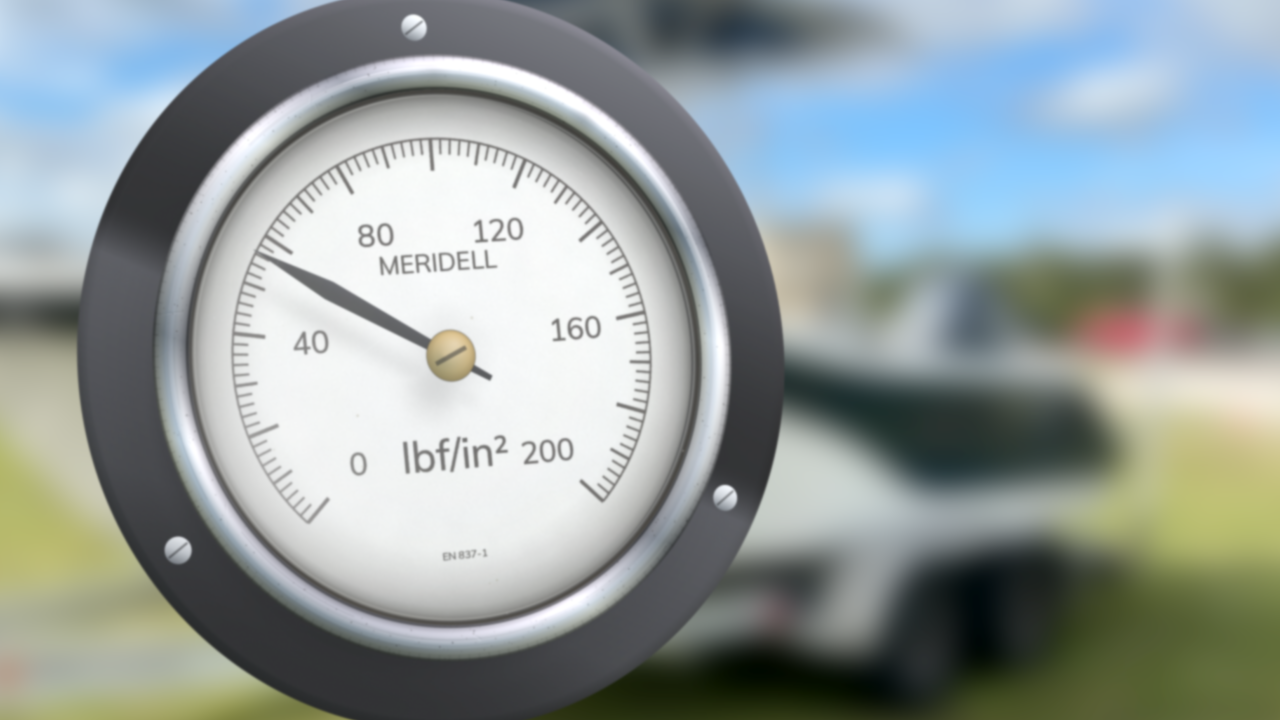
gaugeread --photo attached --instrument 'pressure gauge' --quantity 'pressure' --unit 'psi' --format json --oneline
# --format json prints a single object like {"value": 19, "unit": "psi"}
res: {"value": 56, "unit": "psi"}
